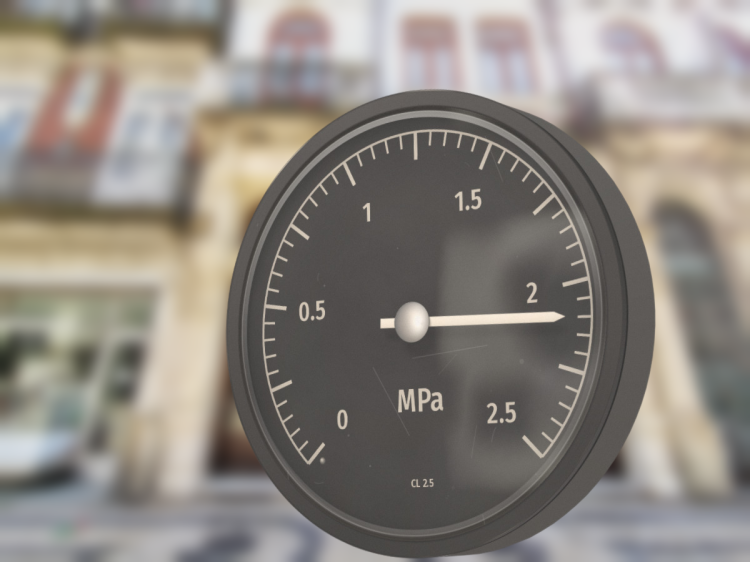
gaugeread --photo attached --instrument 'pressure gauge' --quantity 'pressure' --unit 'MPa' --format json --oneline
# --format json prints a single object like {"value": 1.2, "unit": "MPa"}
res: {"value": 2.1, "unit": "MPa"}
